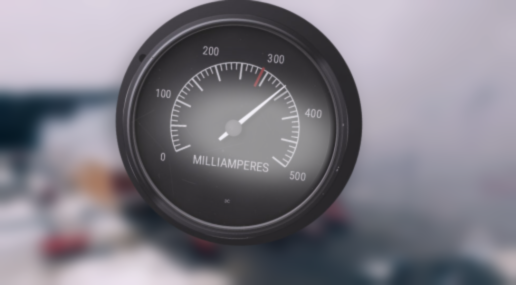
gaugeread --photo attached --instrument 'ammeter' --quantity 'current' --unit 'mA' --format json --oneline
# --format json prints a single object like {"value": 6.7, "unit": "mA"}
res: {"value": 340, "unit": "mA"}
